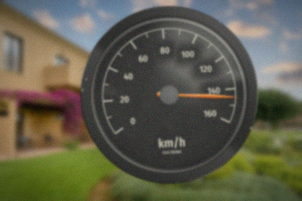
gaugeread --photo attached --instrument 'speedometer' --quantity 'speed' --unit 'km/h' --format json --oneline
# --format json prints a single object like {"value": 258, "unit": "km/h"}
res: {"value": 145, "unit": "km/h"}
